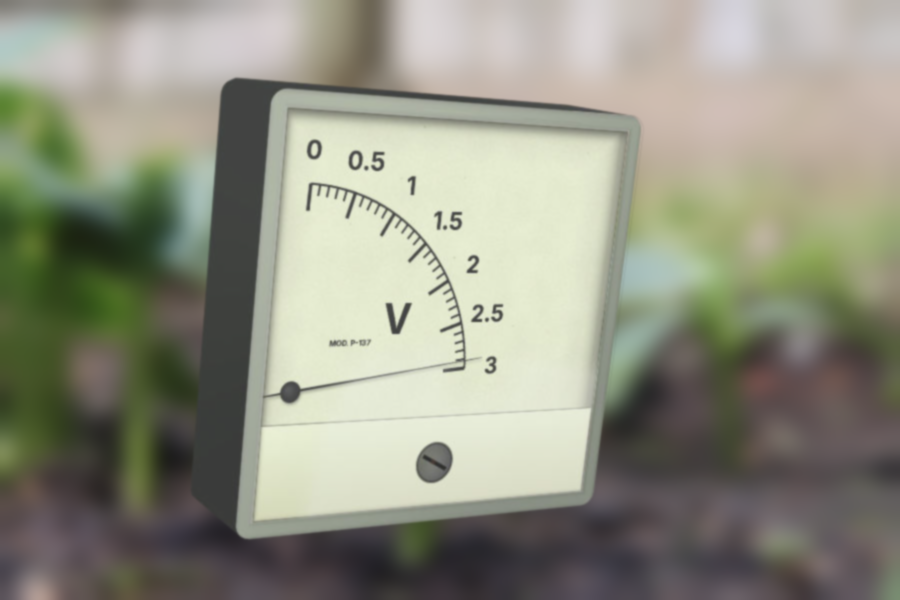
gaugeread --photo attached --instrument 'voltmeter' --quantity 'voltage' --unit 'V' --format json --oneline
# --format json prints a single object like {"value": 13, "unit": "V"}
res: {"value": 2.9, "unit": "V"}
